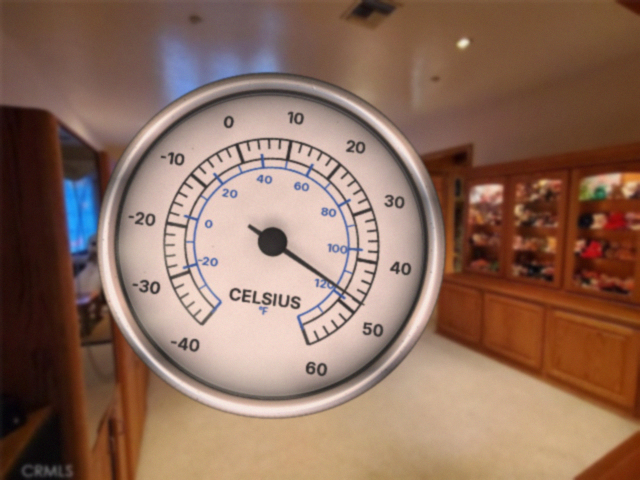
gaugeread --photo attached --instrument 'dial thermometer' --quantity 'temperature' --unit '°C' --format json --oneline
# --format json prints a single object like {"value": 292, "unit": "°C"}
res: {"value": 48, "unit": "°C"}
